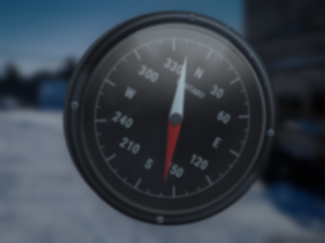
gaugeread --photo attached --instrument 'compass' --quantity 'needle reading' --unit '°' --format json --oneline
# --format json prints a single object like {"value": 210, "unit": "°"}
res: {"value": 160, "unit": "°"}
